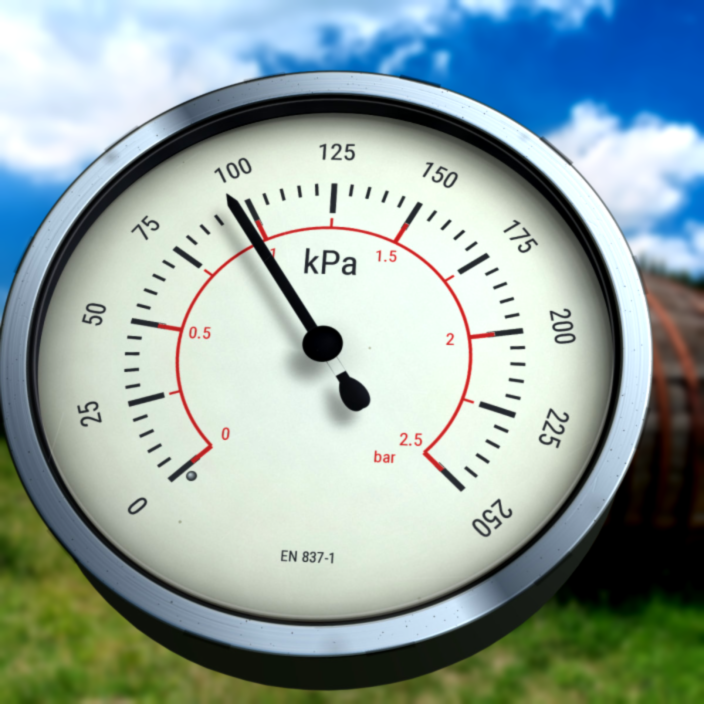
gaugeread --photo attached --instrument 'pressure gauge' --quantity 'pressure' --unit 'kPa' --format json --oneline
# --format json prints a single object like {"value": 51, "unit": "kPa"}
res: {"value": 95, "unit": "kPa"}
